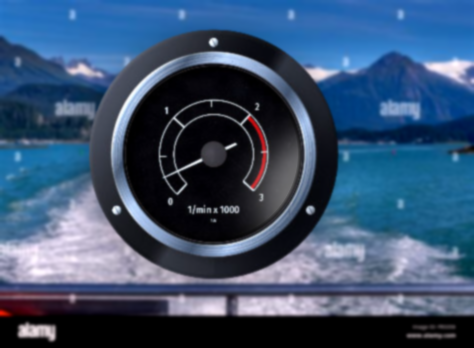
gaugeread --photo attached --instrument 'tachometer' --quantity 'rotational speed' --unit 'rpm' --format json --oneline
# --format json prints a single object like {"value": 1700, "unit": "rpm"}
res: {"value": 250, "unit": "rpm"}
